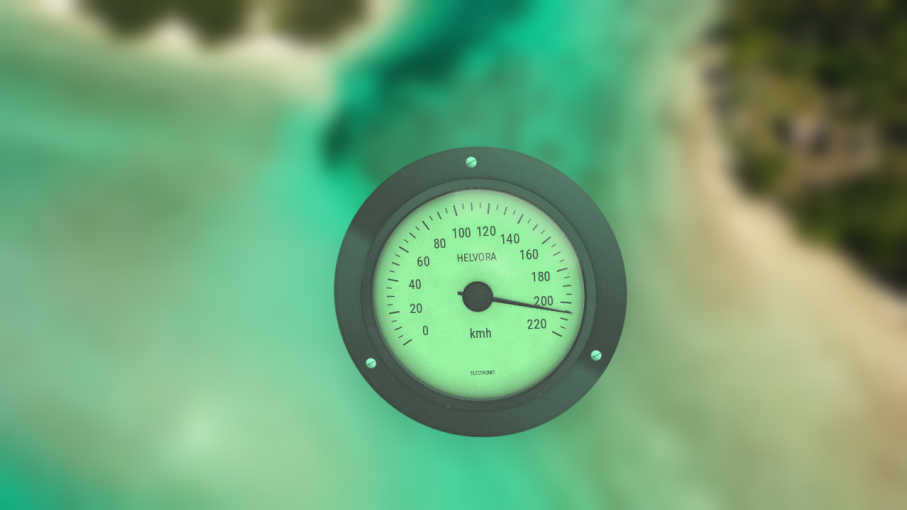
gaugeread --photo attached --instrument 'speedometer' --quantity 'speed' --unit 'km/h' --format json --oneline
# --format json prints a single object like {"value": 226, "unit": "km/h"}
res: {"value": 205, "unit": "km/h"}
